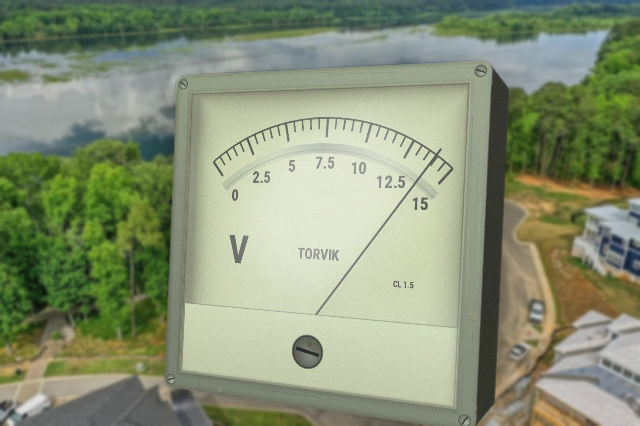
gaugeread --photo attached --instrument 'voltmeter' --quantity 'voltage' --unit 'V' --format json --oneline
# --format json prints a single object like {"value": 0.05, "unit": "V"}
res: {"value": 14, "unit": "V"}
